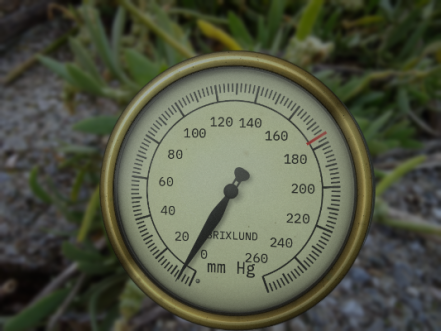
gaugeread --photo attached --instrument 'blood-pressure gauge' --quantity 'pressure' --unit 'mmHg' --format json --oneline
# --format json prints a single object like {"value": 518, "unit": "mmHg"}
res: {"value": 6, "unit": "mmHg"}
